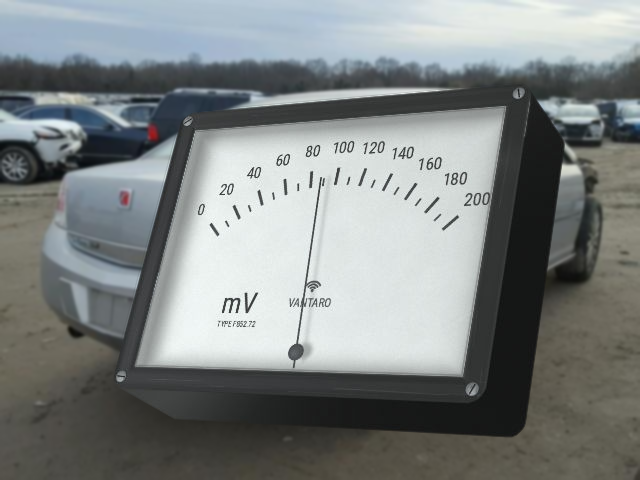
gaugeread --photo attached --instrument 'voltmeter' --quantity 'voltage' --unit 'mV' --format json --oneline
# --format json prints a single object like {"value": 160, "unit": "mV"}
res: {"value": 90, "unit": "mV"}
